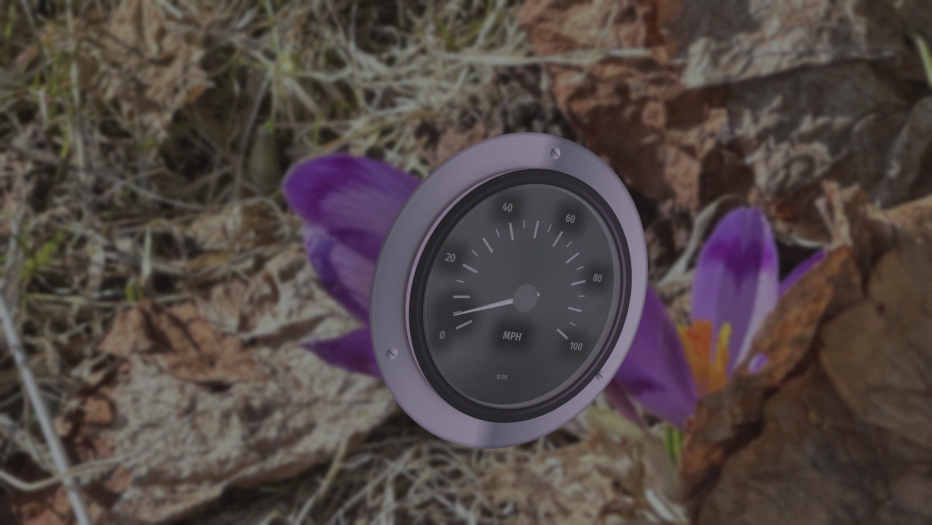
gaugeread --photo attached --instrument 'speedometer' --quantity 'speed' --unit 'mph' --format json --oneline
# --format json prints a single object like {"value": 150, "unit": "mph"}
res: {"value": 5, "unit": "mph"}
